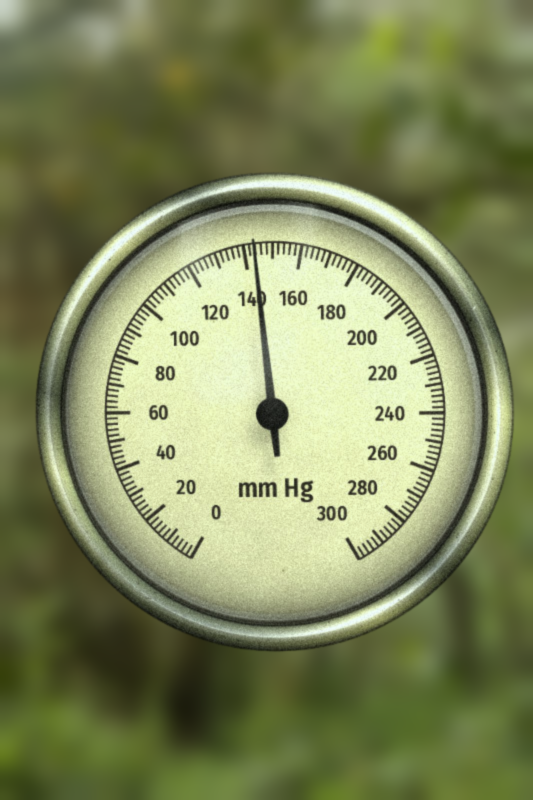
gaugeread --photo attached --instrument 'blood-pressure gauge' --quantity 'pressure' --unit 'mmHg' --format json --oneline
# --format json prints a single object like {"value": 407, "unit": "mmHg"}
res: {"value": 144, "unit": "mmHg"}
